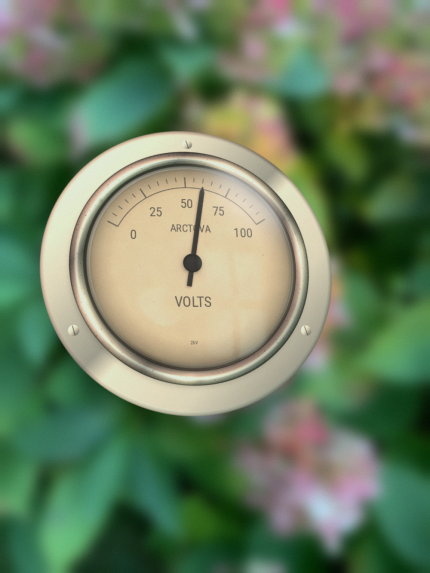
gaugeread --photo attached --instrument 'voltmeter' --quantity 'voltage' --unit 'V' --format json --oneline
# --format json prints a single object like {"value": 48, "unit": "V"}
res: {"value": 60, "unit": "V"}
